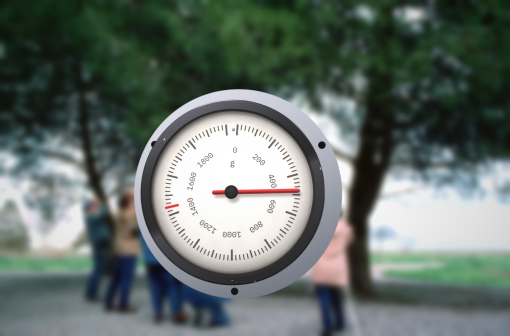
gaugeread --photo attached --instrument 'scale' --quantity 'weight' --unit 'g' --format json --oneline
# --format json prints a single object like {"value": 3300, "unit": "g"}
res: {"value": 480, "unit": "g"}
